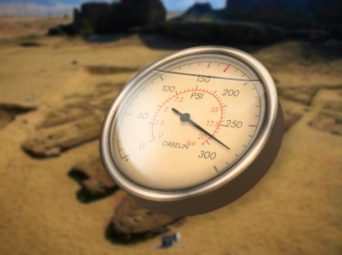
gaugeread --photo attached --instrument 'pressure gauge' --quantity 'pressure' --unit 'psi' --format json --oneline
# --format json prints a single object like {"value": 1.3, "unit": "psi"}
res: {"value": 280, "unit": "psi"}
